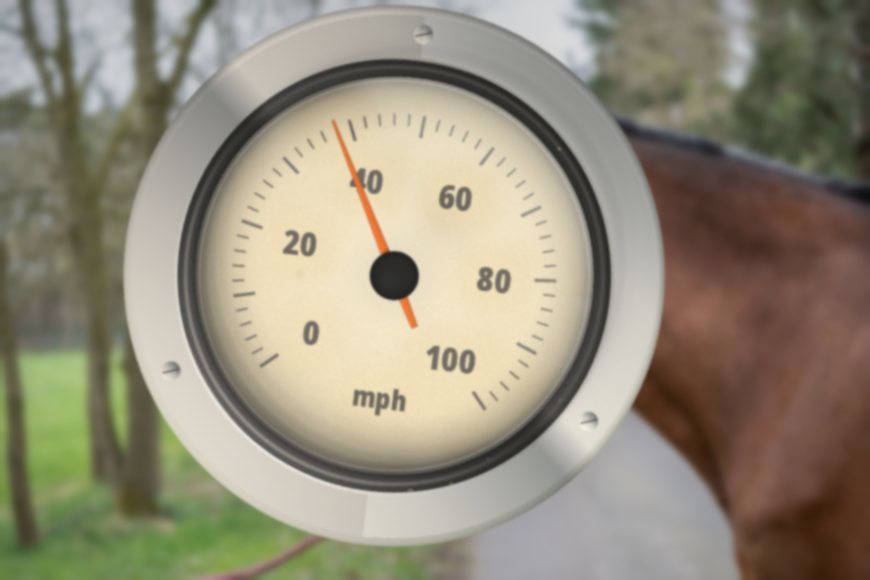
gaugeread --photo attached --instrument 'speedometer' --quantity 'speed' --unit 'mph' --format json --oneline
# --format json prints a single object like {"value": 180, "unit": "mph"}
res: {"value": 38, "unit": "mph"}
